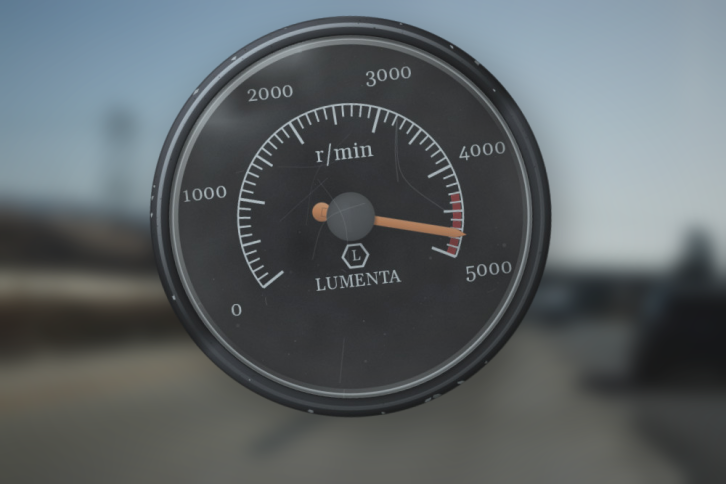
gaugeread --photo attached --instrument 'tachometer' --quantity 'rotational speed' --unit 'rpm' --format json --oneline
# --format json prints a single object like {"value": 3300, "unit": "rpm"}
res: {"value": 4750, "unit": "rpm"}
